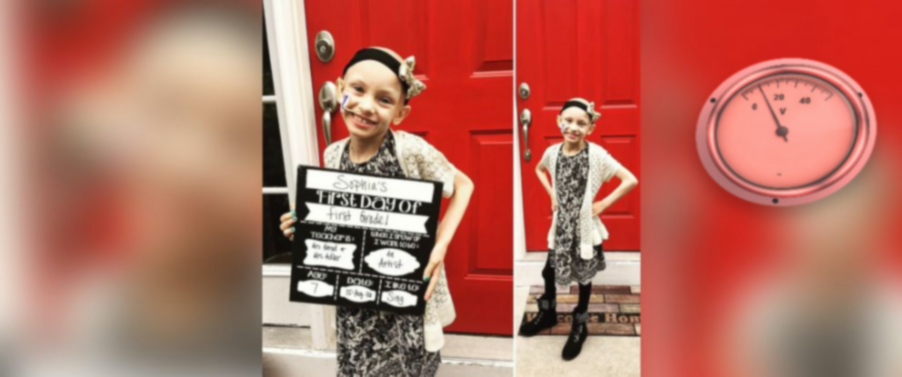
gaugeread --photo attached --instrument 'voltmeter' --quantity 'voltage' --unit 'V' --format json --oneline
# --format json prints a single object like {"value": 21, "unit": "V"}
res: {"value": 10, "unit": "V"}
